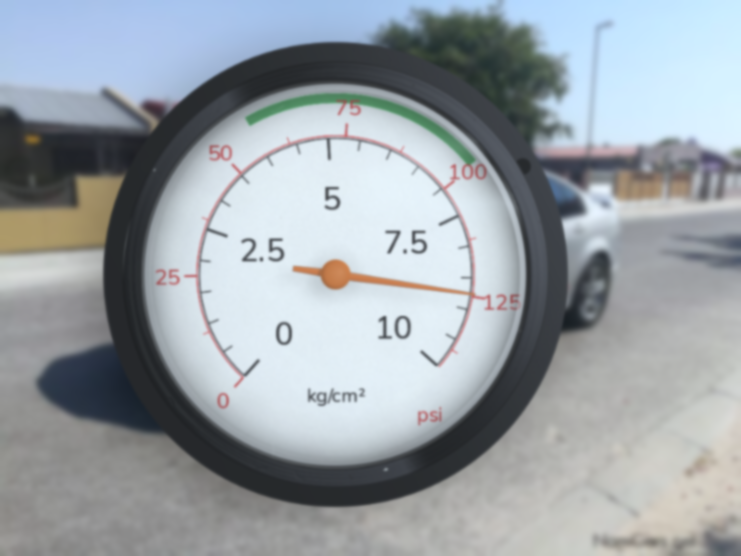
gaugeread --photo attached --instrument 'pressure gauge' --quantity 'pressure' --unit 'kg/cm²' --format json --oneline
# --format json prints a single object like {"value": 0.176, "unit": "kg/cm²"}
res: {"value": 8.75, "unit": "kg/cm²"}
